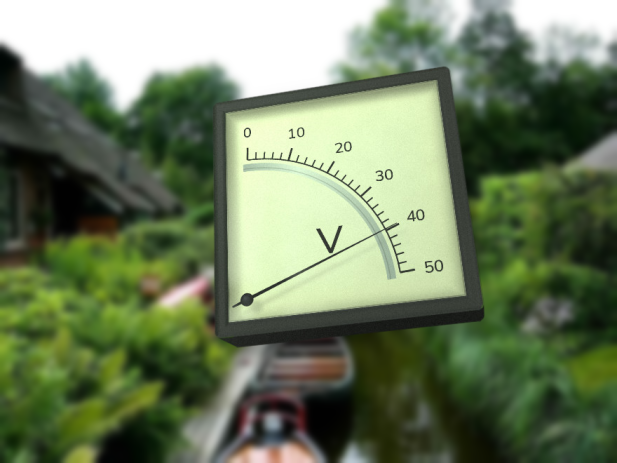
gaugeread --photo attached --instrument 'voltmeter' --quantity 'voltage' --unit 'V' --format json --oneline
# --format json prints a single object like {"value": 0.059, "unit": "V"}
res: {"value": 40, "unit": "V"}
